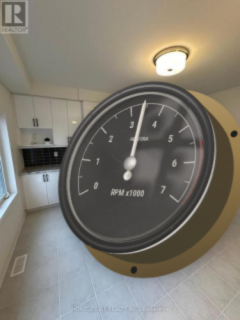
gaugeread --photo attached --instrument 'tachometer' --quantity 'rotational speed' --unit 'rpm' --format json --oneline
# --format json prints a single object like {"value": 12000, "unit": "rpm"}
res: {"value": 3500, "unit": "rpm"}
